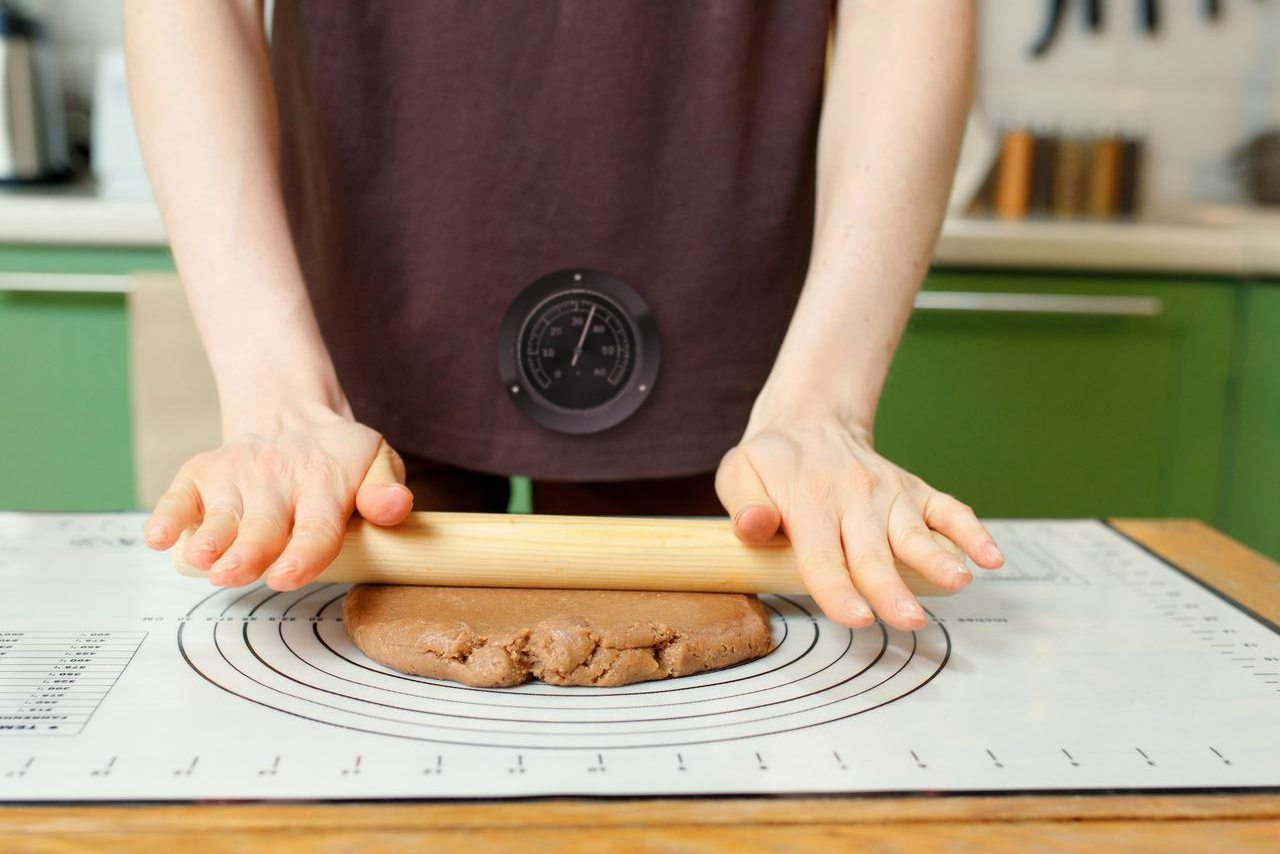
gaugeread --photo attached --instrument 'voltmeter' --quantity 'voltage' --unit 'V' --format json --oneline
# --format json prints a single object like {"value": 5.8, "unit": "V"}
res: {"value": 35, "unit": "V"}
